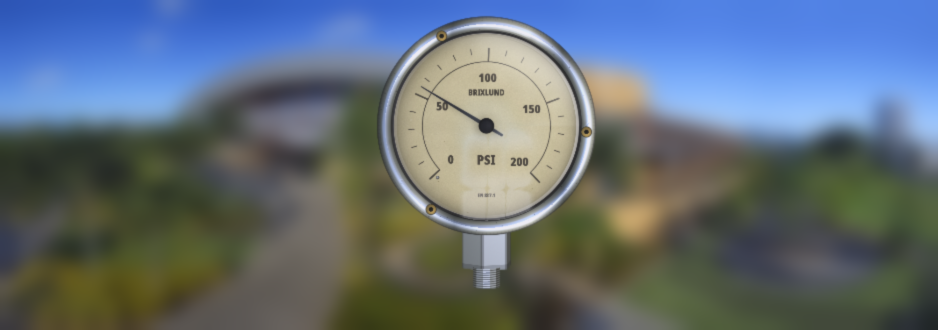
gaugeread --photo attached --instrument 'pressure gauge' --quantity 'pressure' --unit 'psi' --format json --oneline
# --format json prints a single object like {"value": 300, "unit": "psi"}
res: {"value": 55, "unit": "psi"}
